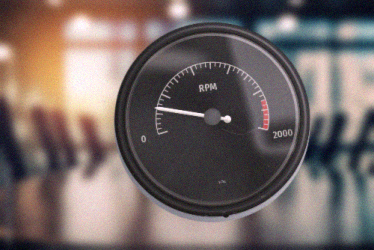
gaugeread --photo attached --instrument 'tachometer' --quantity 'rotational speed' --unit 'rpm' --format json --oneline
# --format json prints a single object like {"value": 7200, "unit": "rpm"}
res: {"value": 250, "unit": "rpm"}
